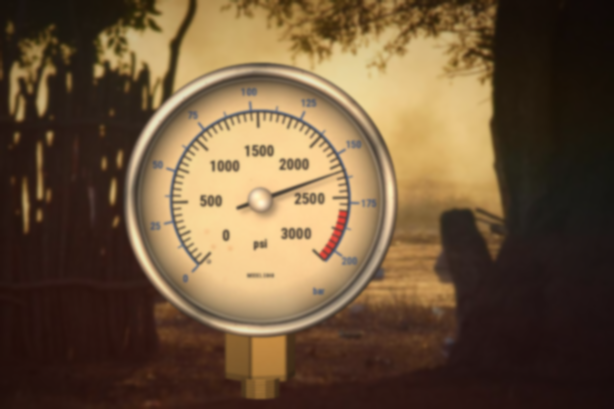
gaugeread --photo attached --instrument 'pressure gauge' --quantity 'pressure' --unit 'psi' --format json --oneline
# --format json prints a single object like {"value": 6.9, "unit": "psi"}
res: {"value": 2300, "unit": "psi"}
